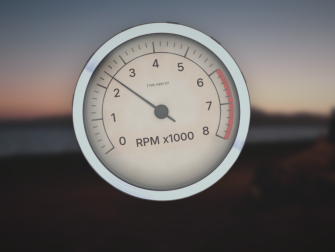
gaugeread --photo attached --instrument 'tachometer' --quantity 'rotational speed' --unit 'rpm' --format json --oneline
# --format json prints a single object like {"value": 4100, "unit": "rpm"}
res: {"value": 2400, "unit": "rpm"}
